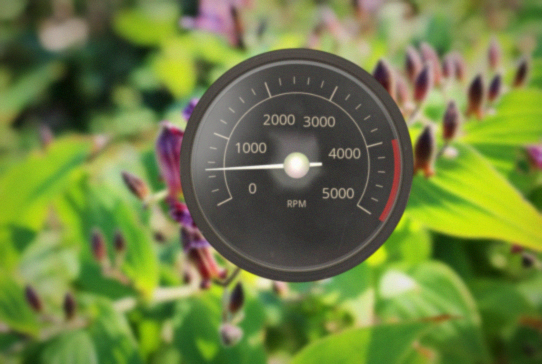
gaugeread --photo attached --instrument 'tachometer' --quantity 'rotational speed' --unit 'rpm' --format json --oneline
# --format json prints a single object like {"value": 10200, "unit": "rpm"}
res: {"value": 500, "unit": "rpm"}
